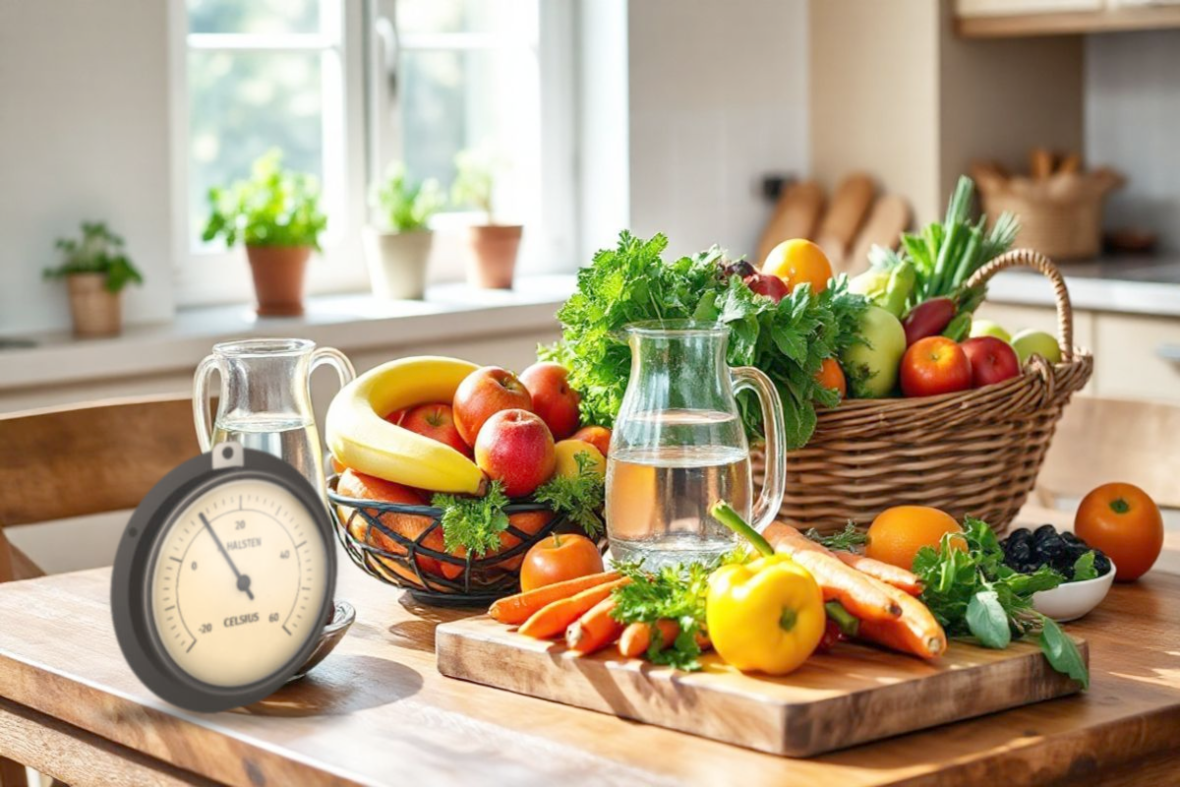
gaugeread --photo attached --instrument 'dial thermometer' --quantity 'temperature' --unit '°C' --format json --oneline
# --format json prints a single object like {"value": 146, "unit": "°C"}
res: {"value": 10, "unit": "°C"}
